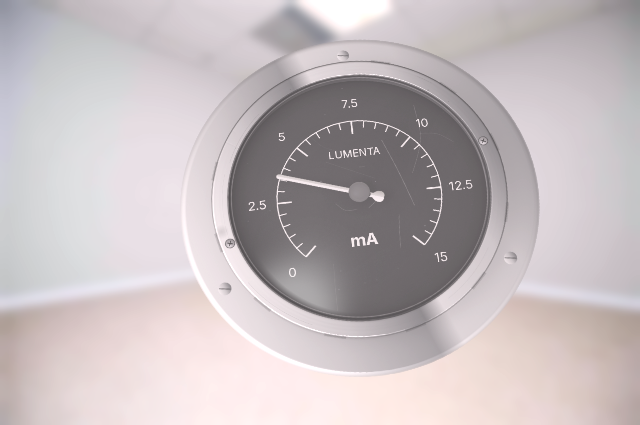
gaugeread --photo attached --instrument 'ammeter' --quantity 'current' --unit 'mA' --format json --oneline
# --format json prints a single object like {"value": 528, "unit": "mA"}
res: {"value": 3.5, "unit": "mA"}
